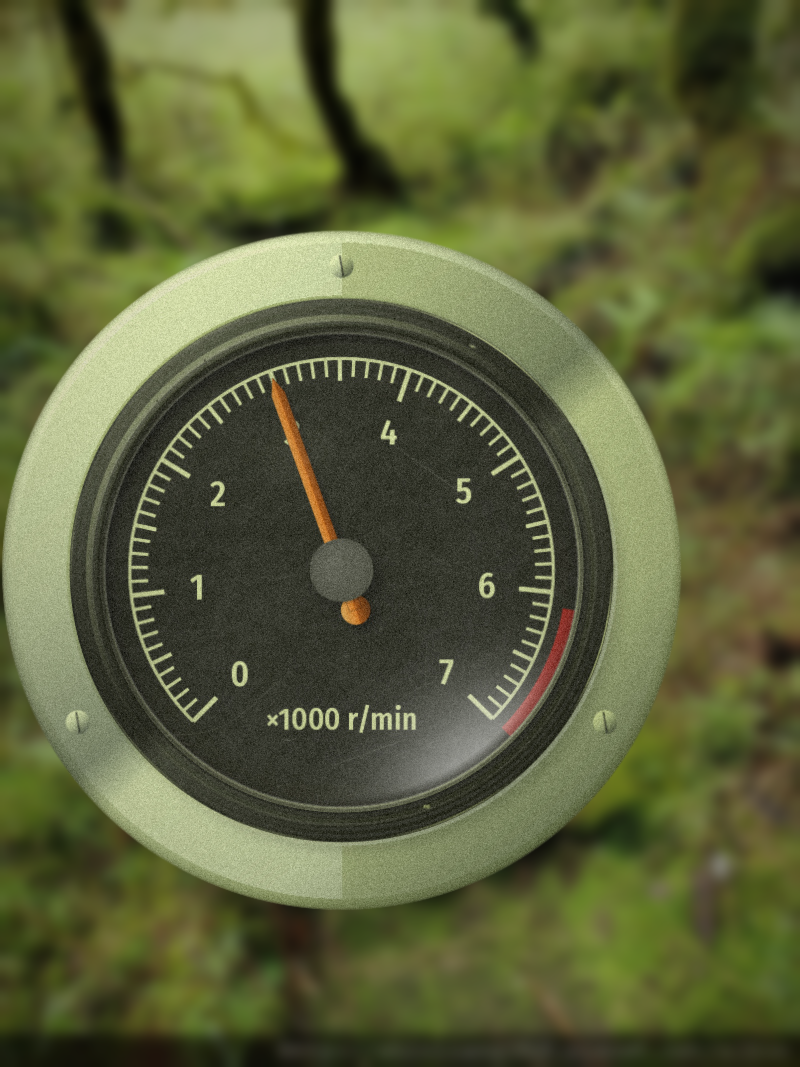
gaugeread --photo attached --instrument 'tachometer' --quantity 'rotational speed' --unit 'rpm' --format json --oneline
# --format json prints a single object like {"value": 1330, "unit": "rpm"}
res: {"value": 3000, "unit": "rpm"}
